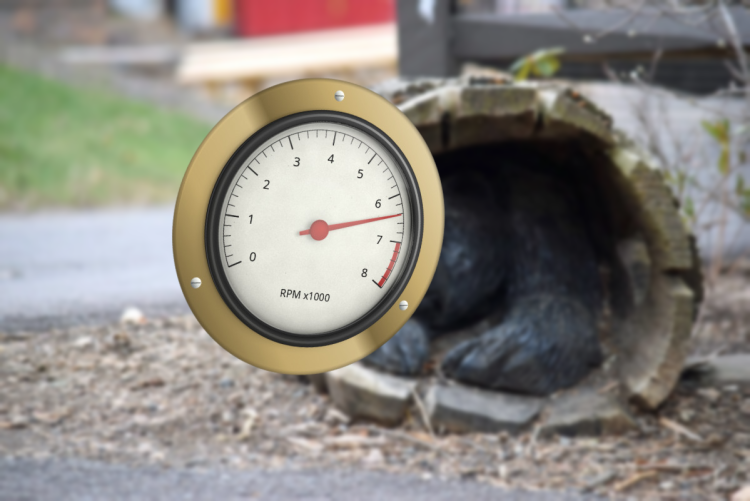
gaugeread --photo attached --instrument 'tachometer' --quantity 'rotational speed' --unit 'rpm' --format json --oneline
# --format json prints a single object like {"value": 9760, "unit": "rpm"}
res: {"value": 6400, "unit": "rpm"}
